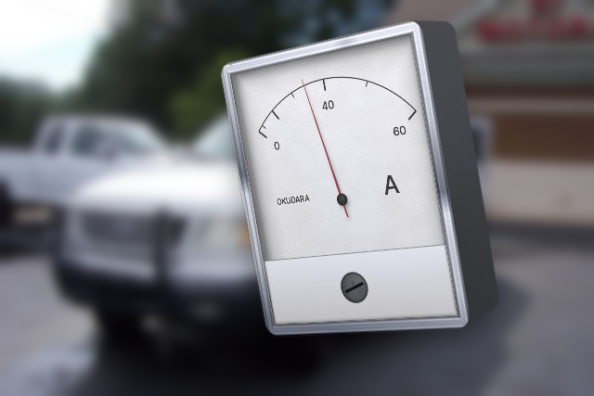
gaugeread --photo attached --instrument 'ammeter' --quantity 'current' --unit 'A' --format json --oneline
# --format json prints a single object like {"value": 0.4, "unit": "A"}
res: {"value": 35, "unit": "A"}
